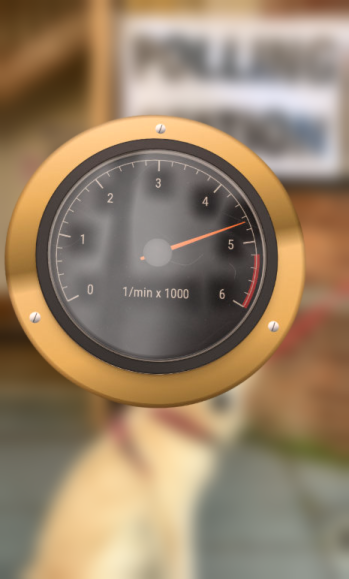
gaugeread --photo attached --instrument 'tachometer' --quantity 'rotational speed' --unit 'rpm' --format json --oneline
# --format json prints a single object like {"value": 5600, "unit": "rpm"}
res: {"value": 4700, "unit": "rpm"}
